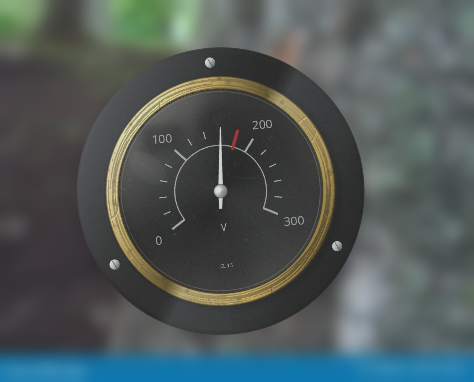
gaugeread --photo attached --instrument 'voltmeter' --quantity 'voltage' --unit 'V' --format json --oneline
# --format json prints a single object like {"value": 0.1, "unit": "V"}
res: {"value": 160, "unit": "V"}
